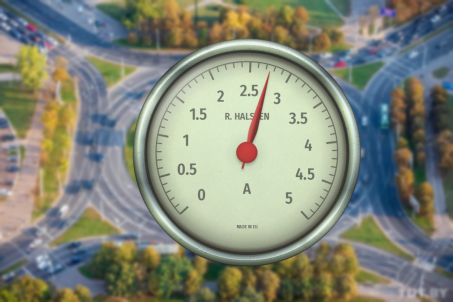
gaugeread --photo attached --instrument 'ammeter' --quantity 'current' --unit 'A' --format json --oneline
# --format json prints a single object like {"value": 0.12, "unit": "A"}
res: {"value": 2.75, "unit": "A"}
